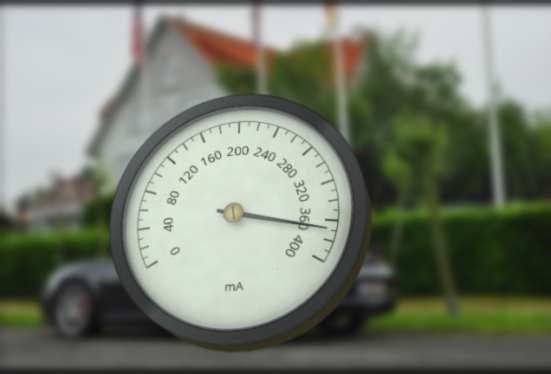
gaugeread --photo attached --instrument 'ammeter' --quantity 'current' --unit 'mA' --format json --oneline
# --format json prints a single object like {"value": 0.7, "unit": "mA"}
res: {"value": 370, "unit": "mA"}
